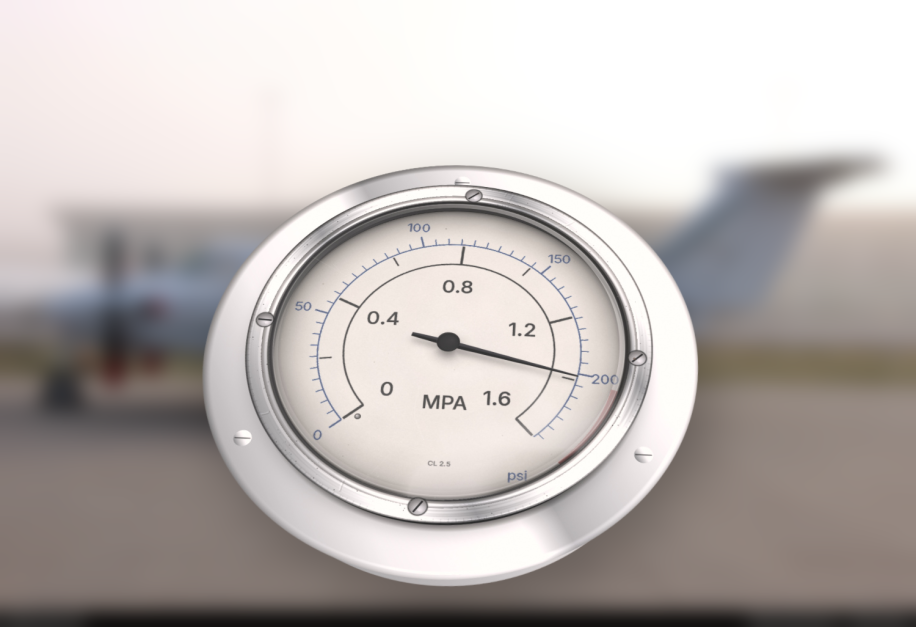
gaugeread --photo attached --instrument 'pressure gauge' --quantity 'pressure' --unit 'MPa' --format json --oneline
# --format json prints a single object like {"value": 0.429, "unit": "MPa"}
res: {"value": 1.4, "unit": "MPa"}
